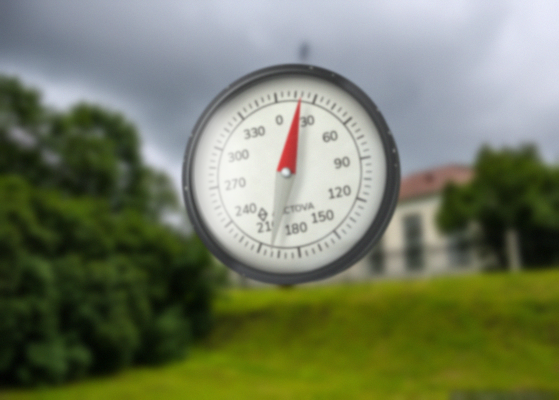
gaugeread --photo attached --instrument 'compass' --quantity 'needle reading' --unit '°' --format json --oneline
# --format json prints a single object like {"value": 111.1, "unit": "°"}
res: {"value": 20, "unit": "°"}
